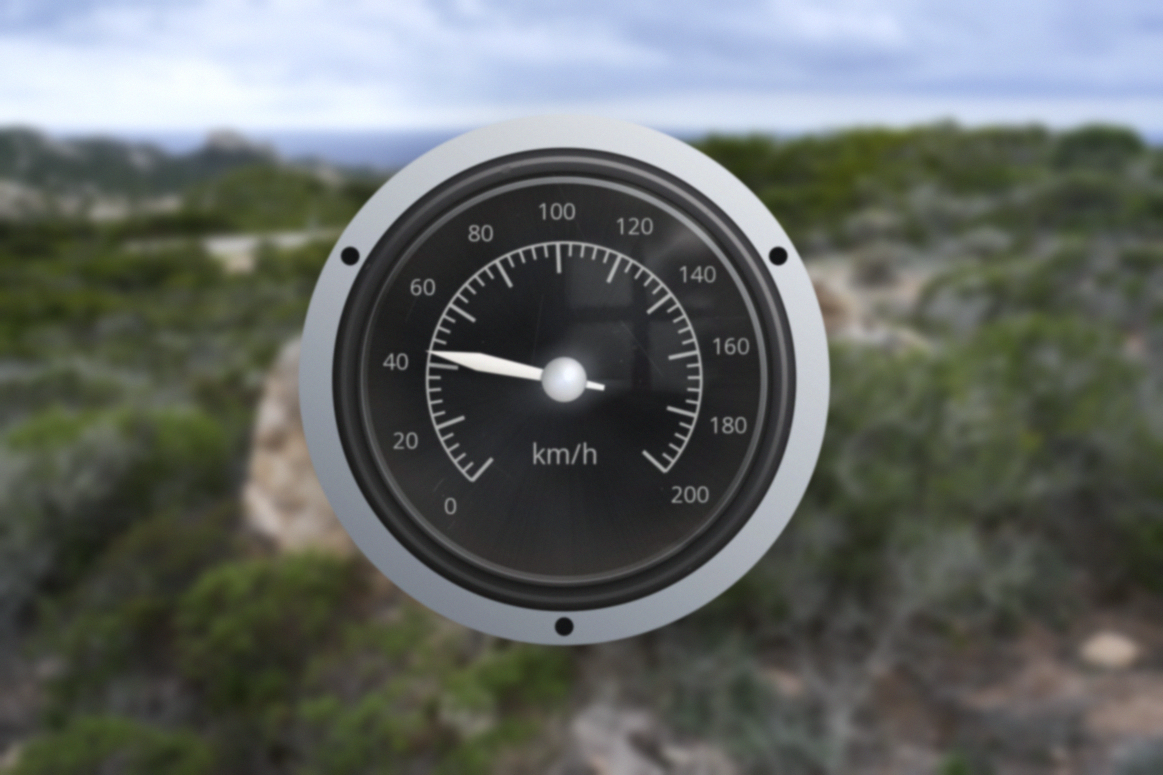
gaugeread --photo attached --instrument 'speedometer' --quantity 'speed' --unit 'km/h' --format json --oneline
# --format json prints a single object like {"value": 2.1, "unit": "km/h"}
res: {"value": 44, "unit": "km/h"}
